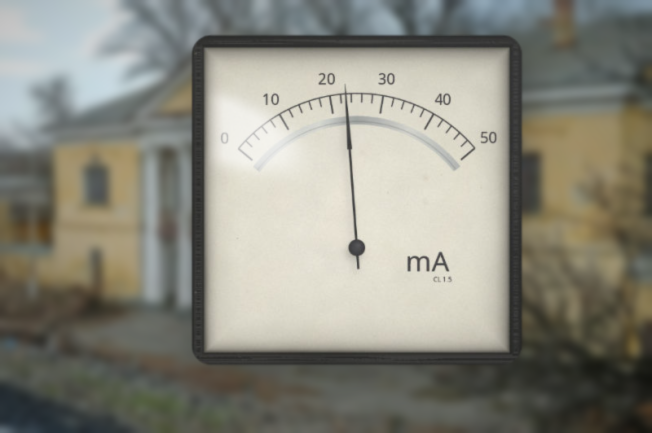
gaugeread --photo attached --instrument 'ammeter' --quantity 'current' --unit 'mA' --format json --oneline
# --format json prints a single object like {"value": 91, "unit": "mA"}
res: {"value": 23, "unit": "mA"}
